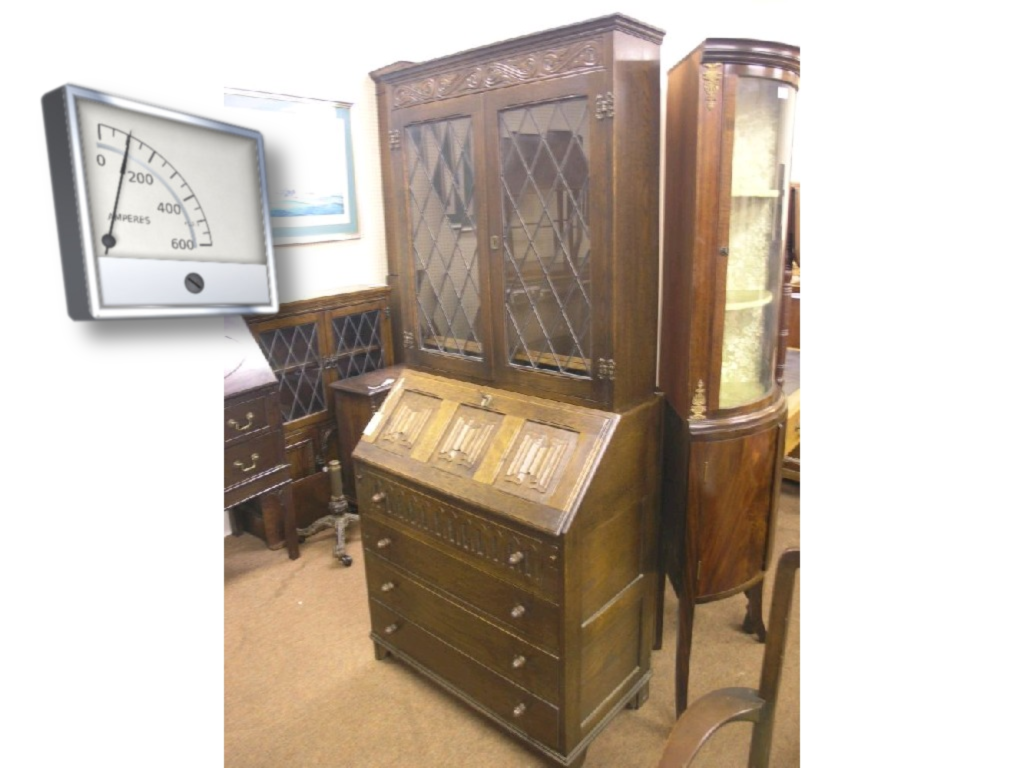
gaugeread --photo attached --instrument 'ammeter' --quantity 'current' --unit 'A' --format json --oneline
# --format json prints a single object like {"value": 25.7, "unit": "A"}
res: {"value": 100, "unit": "A"}
